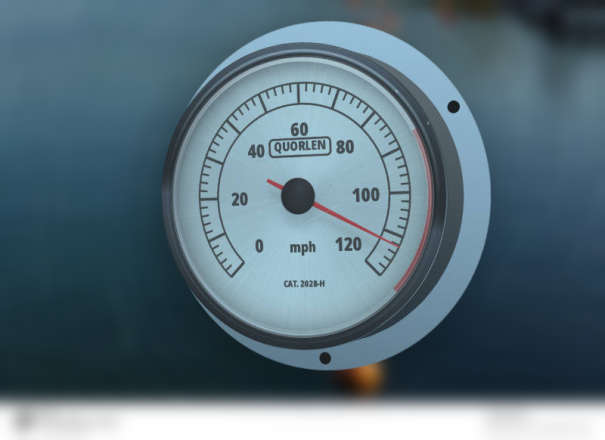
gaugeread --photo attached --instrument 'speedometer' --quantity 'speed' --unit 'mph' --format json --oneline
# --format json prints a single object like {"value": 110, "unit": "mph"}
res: {"value": 112, "unit": "mph"}
